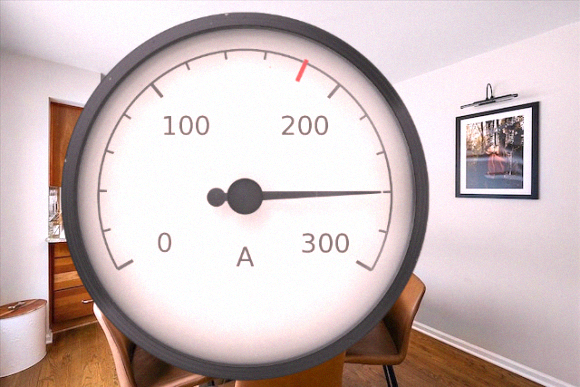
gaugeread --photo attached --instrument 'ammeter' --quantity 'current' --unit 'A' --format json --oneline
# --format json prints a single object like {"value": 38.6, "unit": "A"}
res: {"value": 260, "unit": "A"}
